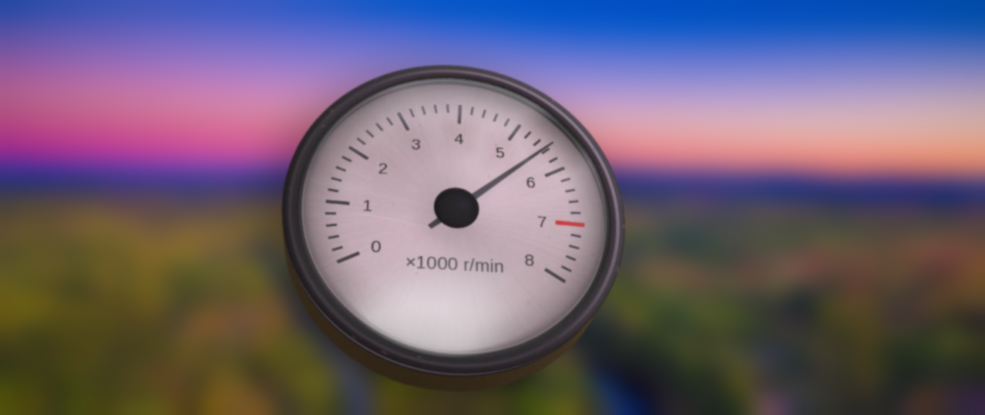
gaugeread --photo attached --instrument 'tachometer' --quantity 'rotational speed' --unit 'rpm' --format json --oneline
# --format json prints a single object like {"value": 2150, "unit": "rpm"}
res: {"value": 5600, "unit": "rpm"}
